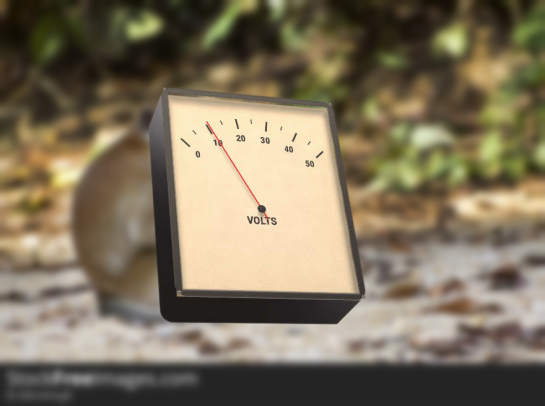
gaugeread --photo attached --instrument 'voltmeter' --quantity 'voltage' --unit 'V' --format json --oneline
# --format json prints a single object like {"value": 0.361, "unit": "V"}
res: {"value": 10, "unit": "V"}
